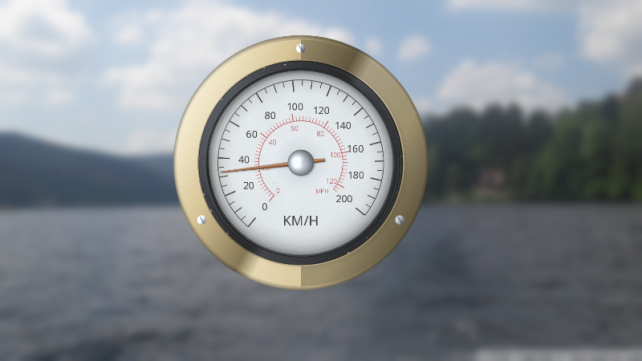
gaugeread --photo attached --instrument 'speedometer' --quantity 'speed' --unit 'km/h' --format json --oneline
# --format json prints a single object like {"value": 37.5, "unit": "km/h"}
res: {"value": 32.5, "unit": "km/h"}
